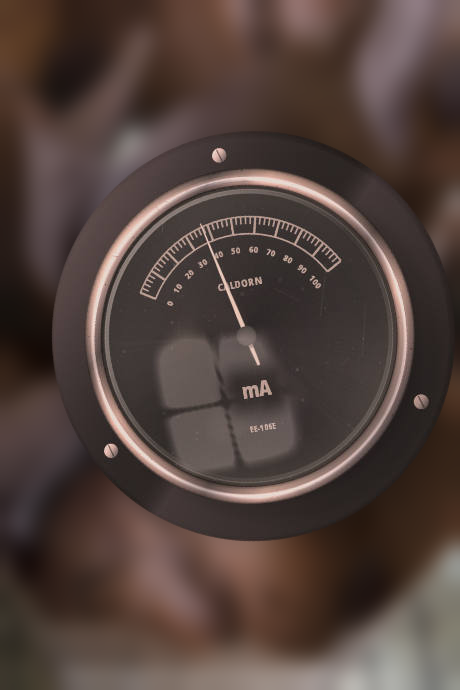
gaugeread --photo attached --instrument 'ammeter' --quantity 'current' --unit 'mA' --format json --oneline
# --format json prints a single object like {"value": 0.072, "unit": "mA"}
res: {"value": 38, "unit": "mA"}
